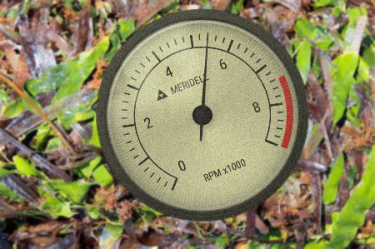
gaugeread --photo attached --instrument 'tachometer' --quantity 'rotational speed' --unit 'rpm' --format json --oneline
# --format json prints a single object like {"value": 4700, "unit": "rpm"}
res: {"value": 5400, "unit": "rpm"}
